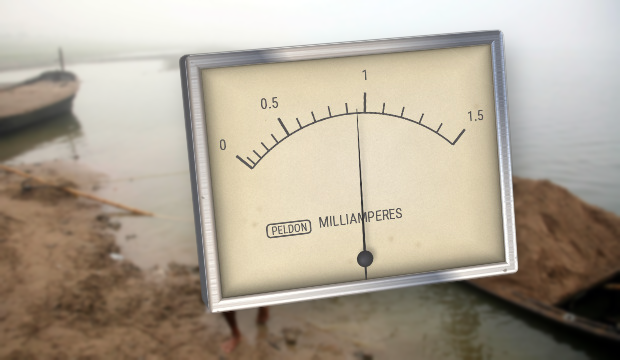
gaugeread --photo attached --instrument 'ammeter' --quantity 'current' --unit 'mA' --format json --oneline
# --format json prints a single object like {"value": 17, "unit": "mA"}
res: {"value": 0.95, "unit": "mA"}
